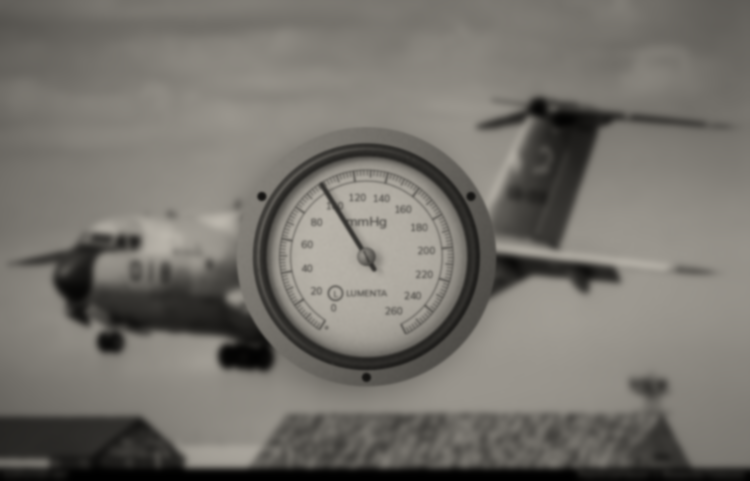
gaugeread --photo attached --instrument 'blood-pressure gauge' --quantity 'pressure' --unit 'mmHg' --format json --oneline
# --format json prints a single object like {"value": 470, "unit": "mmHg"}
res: {"value": 100, "unit": "mmHg"}
